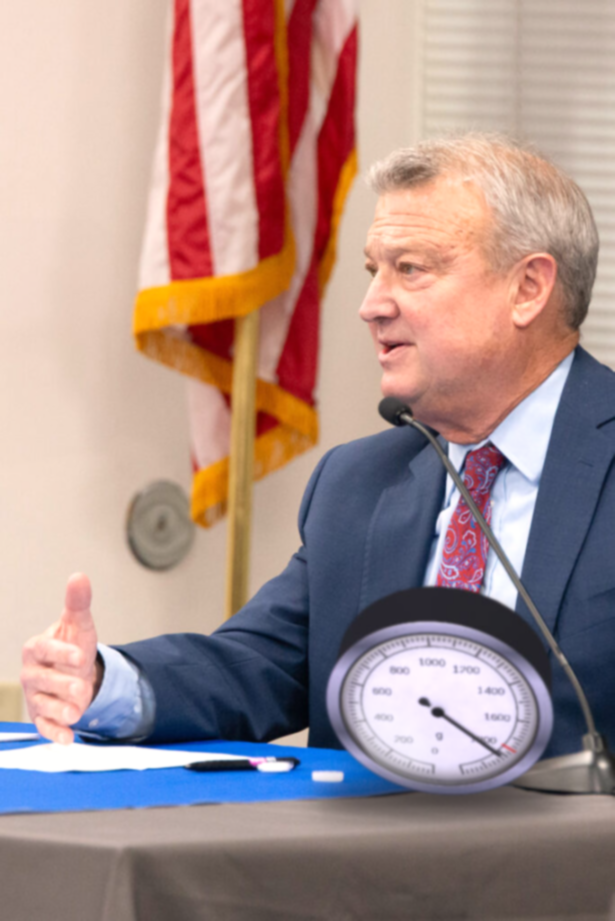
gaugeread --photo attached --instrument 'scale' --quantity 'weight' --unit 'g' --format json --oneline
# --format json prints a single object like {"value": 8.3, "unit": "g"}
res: {"value": 1800, "unit": "g"}
